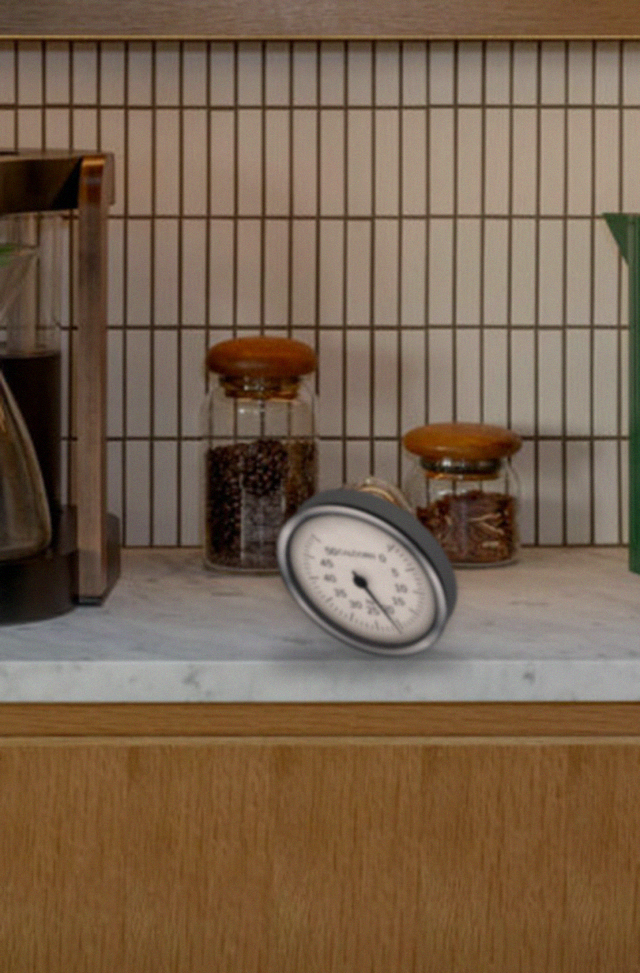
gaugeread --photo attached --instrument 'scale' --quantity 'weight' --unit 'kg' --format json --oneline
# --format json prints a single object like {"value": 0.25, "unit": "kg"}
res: {"value": 20, "unit": "kg"}
